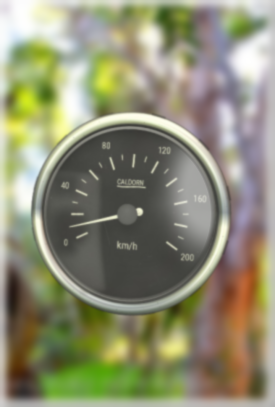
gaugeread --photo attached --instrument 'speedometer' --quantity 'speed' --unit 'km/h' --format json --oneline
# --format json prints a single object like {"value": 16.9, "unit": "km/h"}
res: {"value": 10, "unit": "km/h"}
